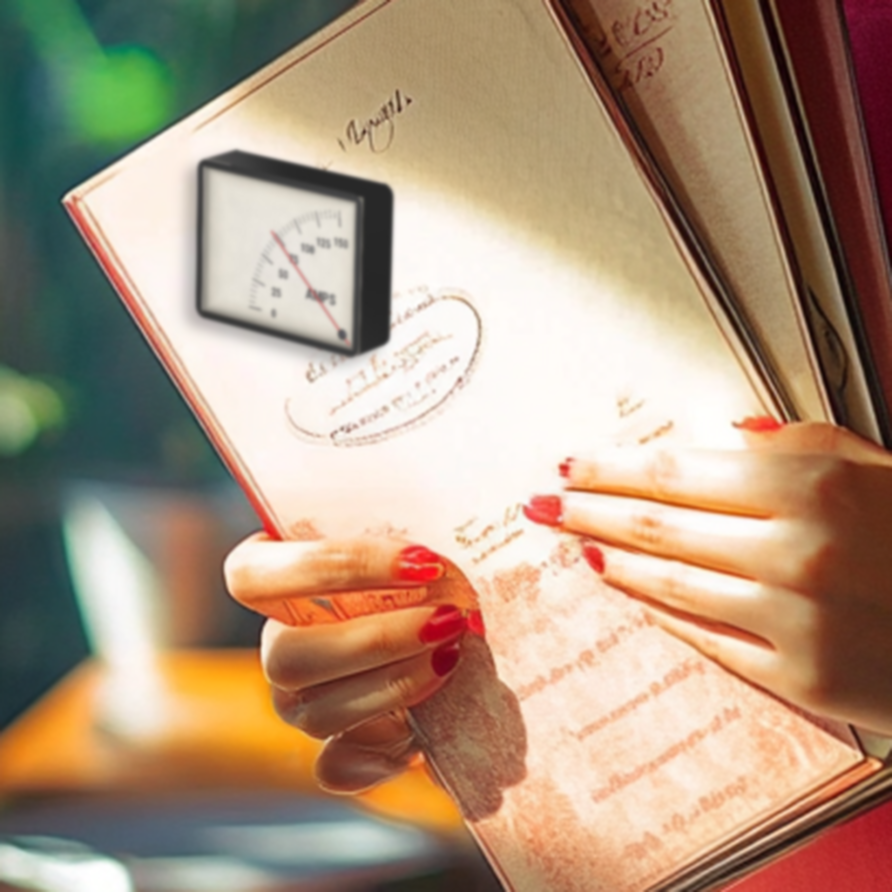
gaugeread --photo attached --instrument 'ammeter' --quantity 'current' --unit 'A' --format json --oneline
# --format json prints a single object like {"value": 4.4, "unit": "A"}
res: {"value": 75, "unit": "A"}
